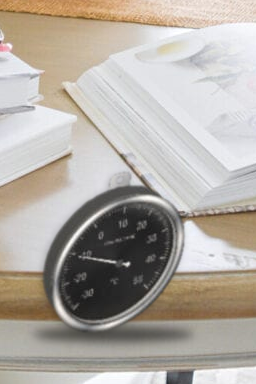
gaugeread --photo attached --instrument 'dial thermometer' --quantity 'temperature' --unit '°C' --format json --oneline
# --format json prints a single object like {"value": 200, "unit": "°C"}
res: {"value": -10, "unit": "°C"}
